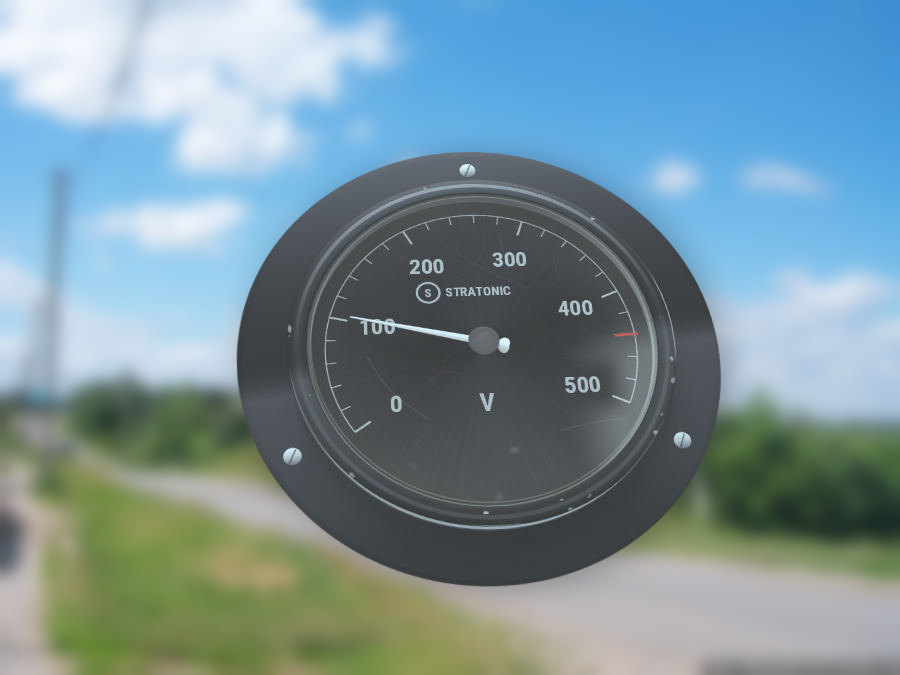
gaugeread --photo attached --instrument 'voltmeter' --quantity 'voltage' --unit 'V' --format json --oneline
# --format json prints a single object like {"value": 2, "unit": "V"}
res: {"value": 100, "unit": "V"}
